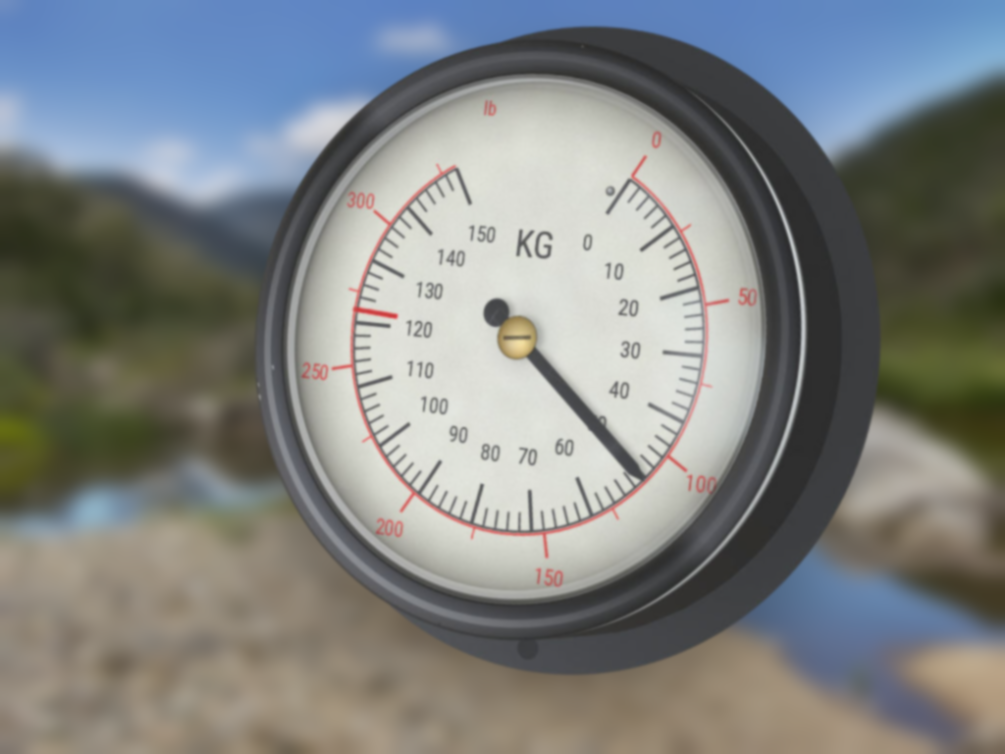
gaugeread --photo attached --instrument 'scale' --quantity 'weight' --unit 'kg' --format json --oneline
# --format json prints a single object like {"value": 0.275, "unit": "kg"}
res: {"value": 50, "unit": "kg"}
